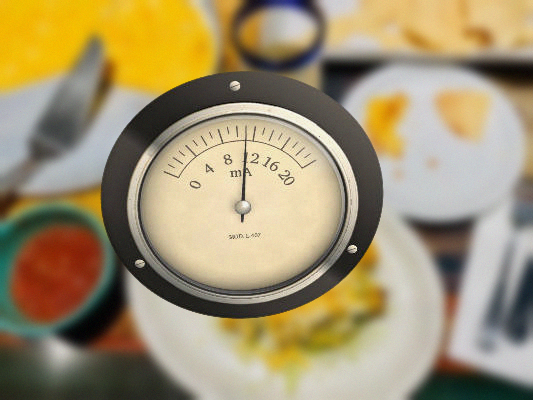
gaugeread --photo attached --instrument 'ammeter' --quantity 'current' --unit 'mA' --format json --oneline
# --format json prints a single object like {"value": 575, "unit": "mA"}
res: {"value": 11, "unit": "mA"}
